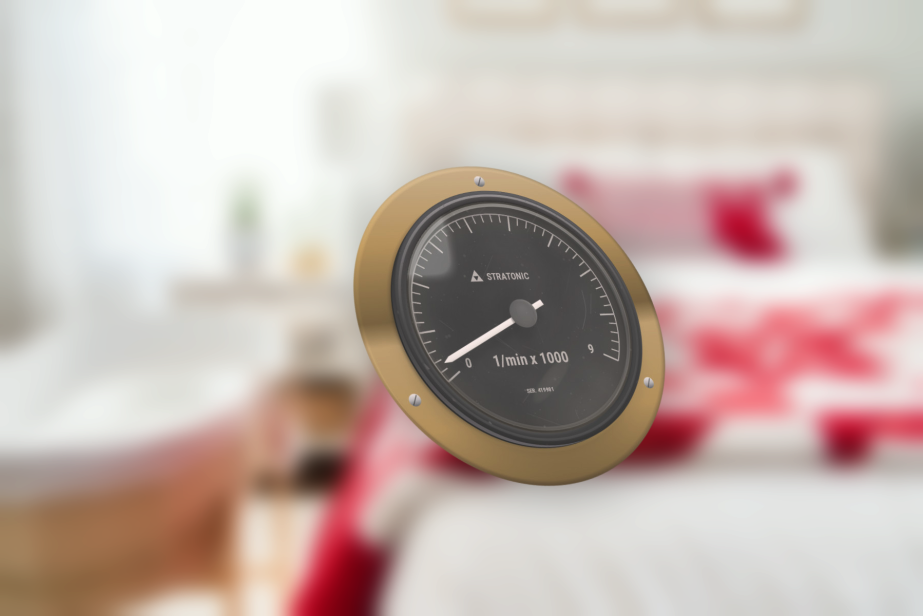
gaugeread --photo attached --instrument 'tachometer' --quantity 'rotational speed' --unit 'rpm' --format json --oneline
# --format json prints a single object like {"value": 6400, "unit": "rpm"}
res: {"value": 300, "unit": "rpm"}
